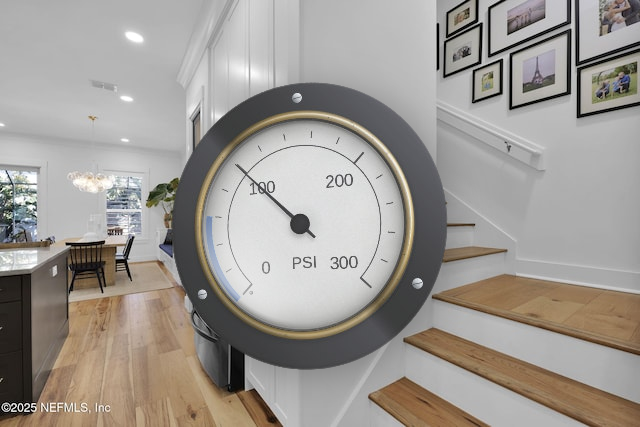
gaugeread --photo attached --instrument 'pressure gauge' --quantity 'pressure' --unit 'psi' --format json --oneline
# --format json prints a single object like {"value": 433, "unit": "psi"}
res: {"value": 100, "unit": "psi"}
